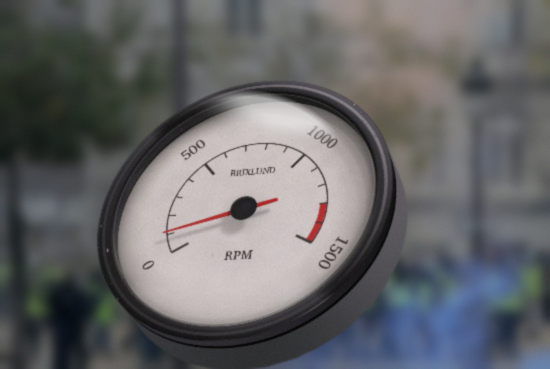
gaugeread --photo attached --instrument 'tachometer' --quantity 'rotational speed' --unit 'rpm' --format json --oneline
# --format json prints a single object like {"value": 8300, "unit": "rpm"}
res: {"value": 100, "unit": "rpm"}
